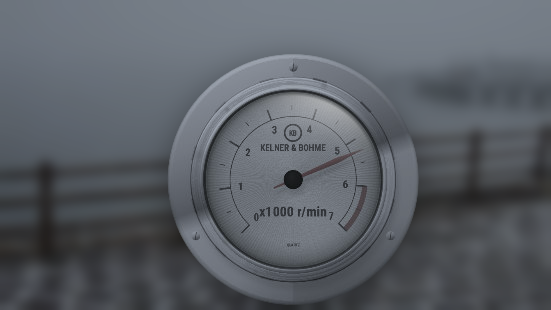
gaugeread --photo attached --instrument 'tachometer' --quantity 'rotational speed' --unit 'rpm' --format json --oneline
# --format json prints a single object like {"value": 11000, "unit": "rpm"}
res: {"value": 5250, "unit": "rpm"}
